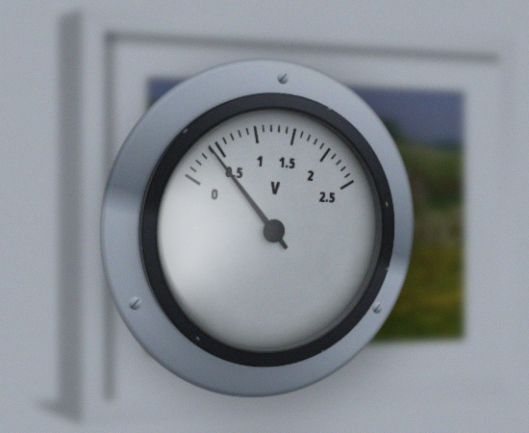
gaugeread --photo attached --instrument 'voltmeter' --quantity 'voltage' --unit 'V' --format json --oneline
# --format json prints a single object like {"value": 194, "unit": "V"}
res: {"value": 0.4, "unit": "V"}
